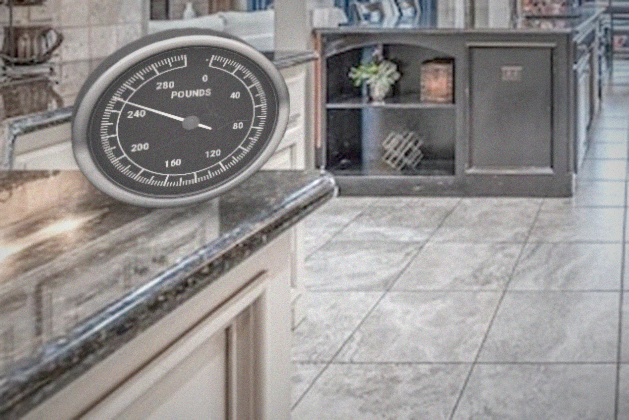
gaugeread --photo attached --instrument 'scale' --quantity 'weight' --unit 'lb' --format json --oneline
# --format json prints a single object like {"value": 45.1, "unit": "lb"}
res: {"value": 250, "unit": "lb"}
